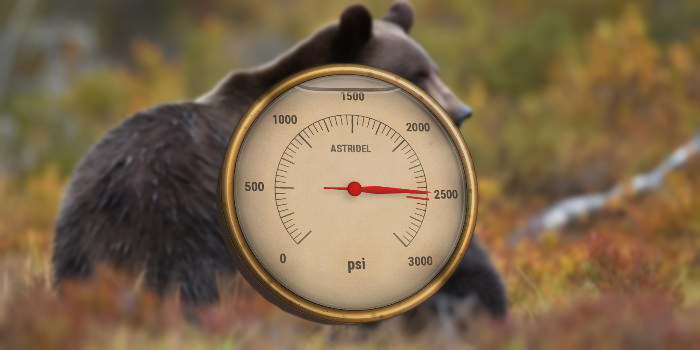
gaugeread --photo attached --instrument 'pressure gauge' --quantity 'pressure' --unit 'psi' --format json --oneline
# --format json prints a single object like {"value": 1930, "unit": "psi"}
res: {"value": 2500, "unit": "psi"}
